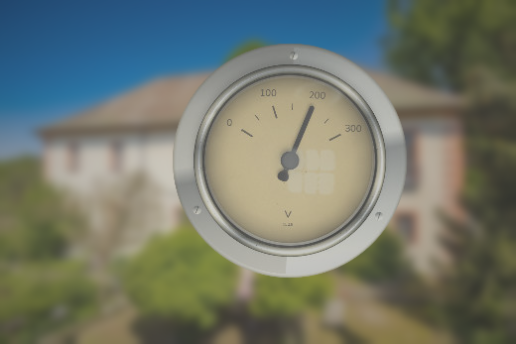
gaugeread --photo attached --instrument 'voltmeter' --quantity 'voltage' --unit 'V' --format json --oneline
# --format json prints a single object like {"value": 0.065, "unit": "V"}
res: {"value": 200, "unit": "V"}
